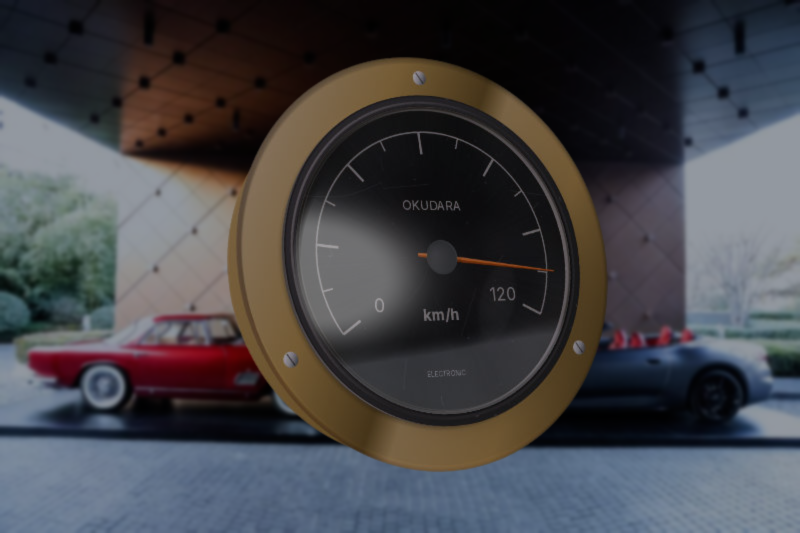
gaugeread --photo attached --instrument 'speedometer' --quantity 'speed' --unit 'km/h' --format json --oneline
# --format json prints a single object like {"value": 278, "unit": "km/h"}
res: {"value": 110, "unit": "km/h"}
